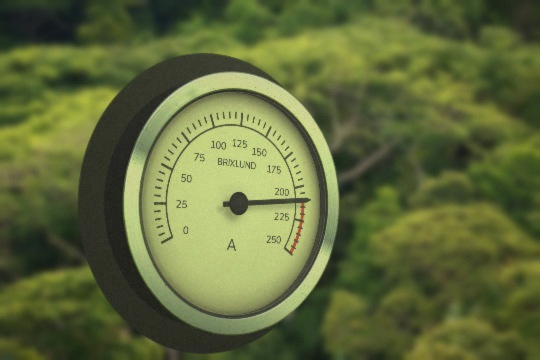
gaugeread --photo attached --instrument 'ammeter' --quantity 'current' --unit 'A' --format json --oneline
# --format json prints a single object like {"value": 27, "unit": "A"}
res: {"value": 210, "unit": "A"}
